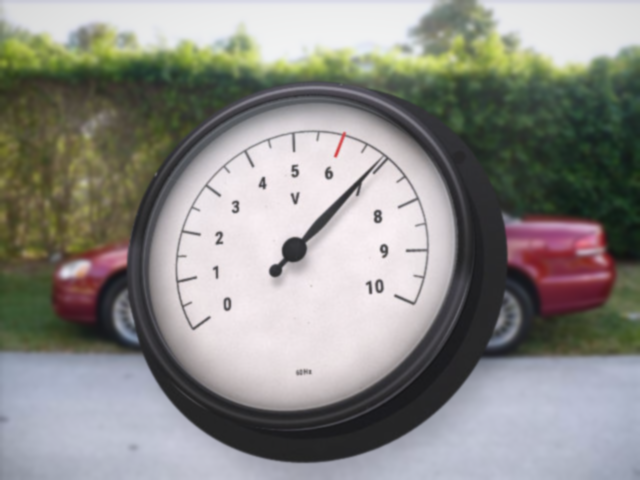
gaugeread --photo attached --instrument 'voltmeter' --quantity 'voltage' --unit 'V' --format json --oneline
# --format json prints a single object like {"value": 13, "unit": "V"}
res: {"value": 7, "unit": "V"}
